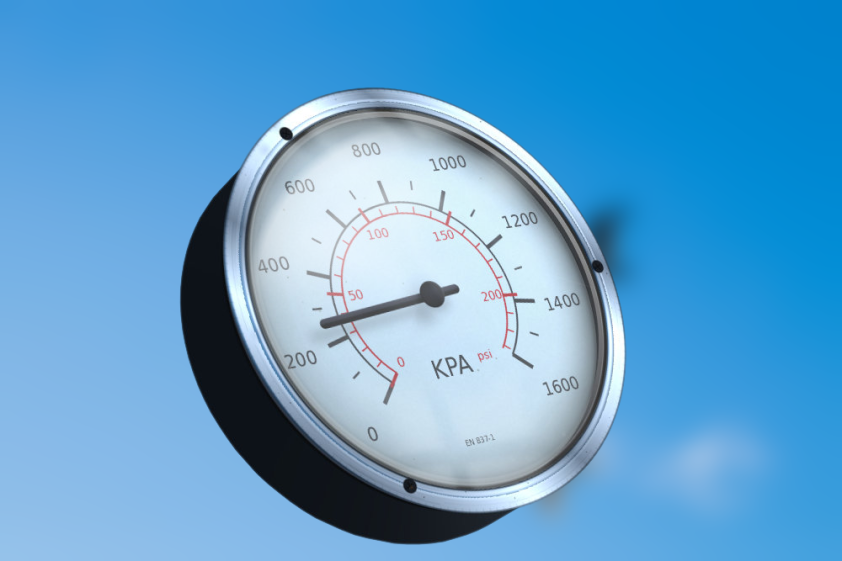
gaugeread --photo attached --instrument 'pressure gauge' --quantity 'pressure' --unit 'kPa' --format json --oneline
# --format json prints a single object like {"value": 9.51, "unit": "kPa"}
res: {"value": 250, "unit": "kPa"}
